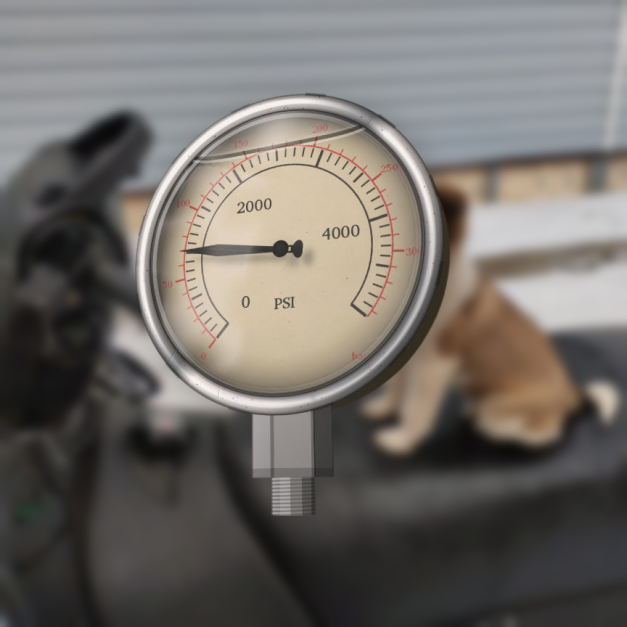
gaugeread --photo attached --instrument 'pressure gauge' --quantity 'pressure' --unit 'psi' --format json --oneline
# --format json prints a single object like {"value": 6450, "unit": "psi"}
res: {"value": 1000, "unit": "psi"}
